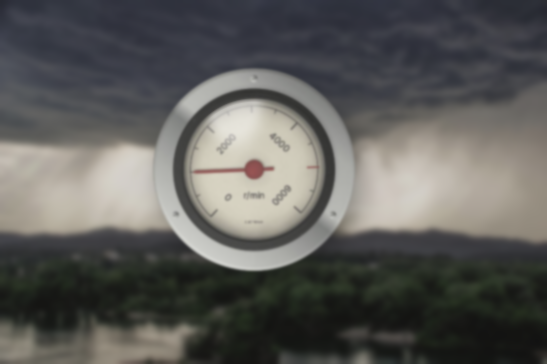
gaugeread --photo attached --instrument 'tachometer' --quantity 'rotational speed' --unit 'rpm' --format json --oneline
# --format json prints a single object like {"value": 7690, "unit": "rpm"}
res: {"value": 1000, "unit": "rpm"}
